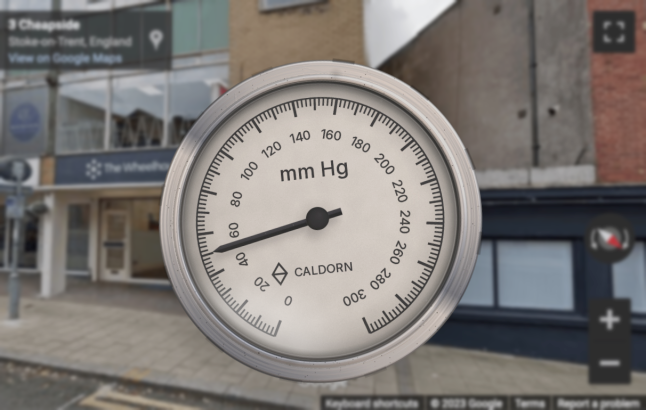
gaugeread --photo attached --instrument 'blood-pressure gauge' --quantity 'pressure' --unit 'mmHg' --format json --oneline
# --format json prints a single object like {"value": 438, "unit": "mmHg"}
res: {"value": 50, "unit": "mmHg"}
